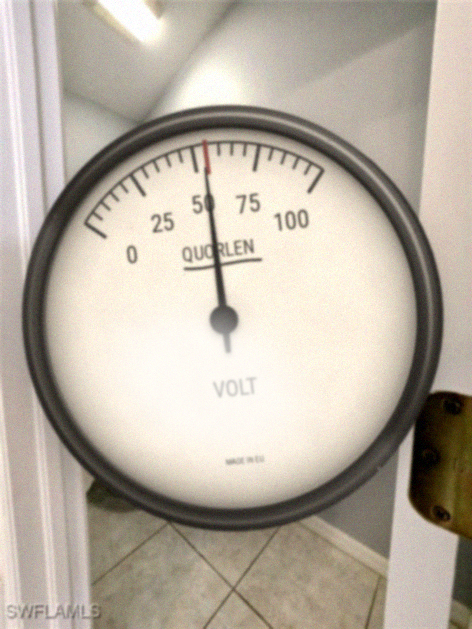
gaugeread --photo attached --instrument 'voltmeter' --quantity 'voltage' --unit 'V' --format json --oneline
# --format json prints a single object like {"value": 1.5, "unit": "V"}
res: {"value": 55, "unit": "V"}
